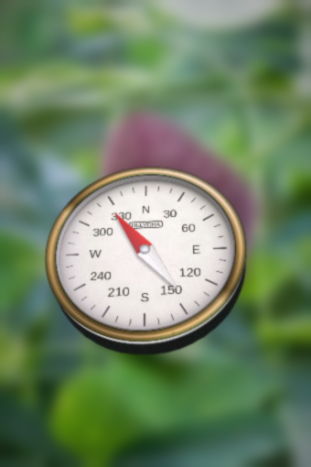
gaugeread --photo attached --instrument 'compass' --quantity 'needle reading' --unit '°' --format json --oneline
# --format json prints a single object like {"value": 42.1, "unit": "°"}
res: {"value": 325, "unit": "°"}
